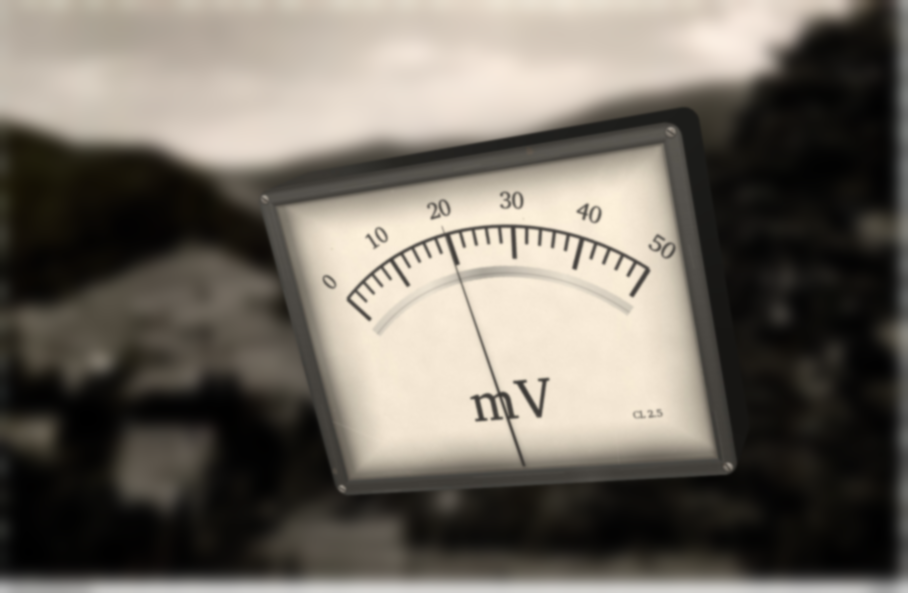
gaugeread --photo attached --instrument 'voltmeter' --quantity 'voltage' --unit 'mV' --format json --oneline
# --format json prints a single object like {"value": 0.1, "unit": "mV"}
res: {"value": 20, "unit": "mV"}
